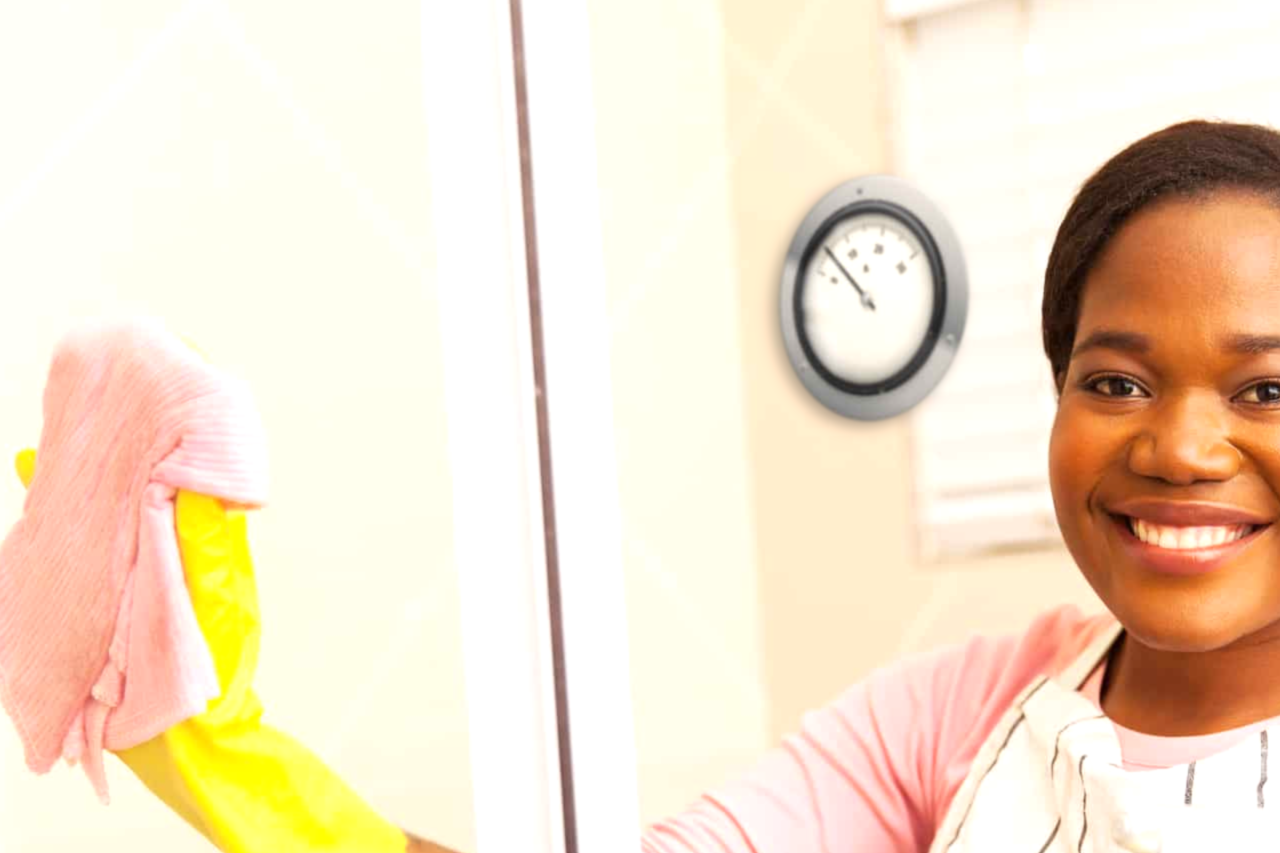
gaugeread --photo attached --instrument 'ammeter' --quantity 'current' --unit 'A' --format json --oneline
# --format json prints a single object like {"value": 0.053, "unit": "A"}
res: {"value": 5, "unit": "A"}
